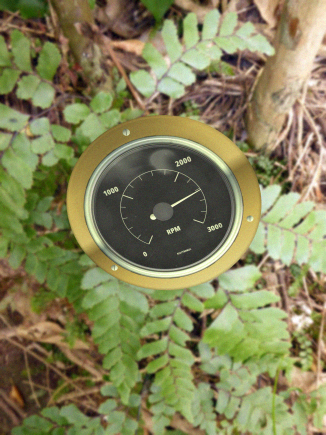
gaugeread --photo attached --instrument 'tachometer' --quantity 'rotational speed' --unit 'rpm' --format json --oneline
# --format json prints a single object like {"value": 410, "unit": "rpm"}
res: {"value": 2400, "unit": "rpm"}
